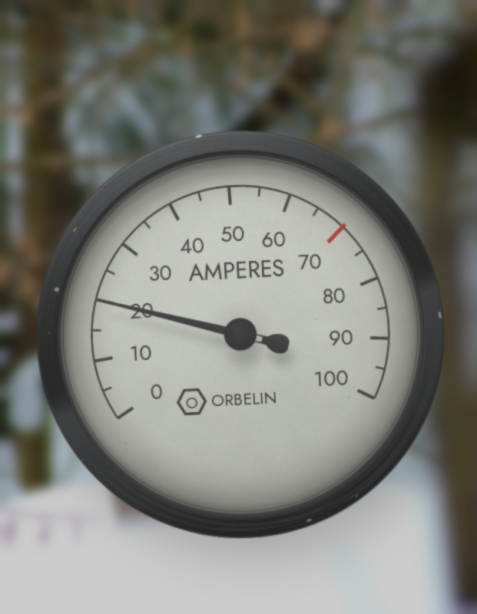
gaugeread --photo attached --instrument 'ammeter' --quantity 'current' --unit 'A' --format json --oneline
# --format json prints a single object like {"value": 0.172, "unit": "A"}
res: {"value": 20, "unit": "A"}
